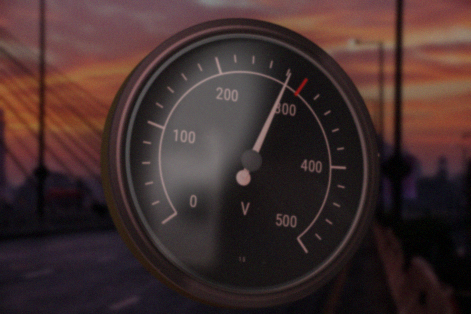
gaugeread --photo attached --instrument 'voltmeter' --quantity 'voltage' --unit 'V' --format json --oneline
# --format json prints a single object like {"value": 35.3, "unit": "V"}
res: {"value": 280, "unit": "V"}
